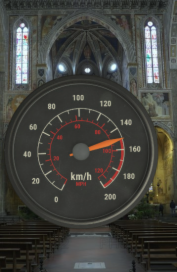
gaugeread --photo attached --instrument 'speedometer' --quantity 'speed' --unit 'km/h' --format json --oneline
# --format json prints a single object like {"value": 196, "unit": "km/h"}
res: {"value": 150, "unit": "km/h"}
